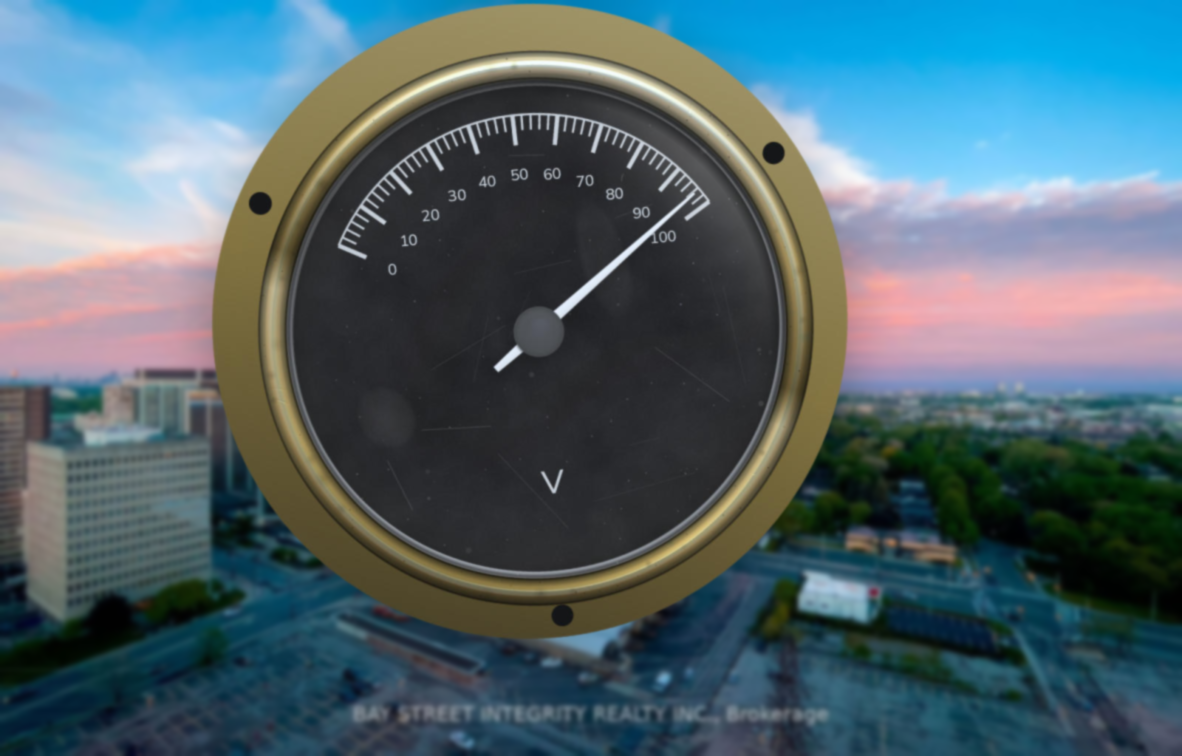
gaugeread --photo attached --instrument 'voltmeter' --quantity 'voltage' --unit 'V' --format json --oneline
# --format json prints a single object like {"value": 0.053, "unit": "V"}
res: {"value": 96, "unit": "V"}
